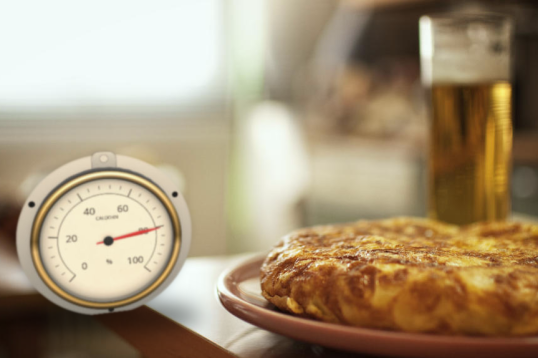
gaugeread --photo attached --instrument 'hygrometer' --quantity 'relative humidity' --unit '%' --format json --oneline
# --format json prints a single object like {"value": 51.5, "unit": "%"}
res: {"value": 80, "unit": "%"}
